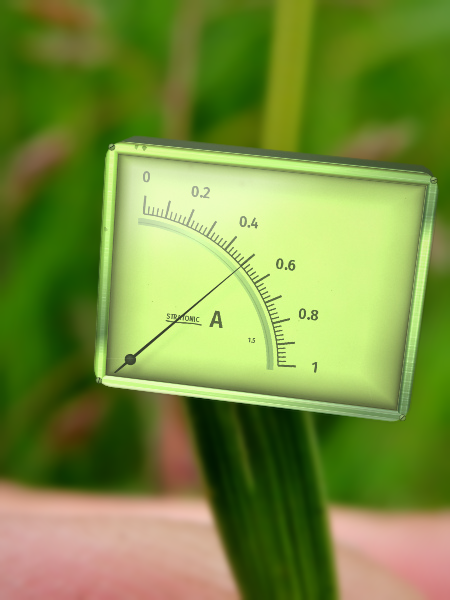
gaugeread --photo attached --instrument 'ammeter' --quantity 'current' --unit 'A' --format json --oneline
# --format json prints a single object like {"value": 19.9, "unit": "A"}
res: {"value": 0.5, "unit": "A"}
